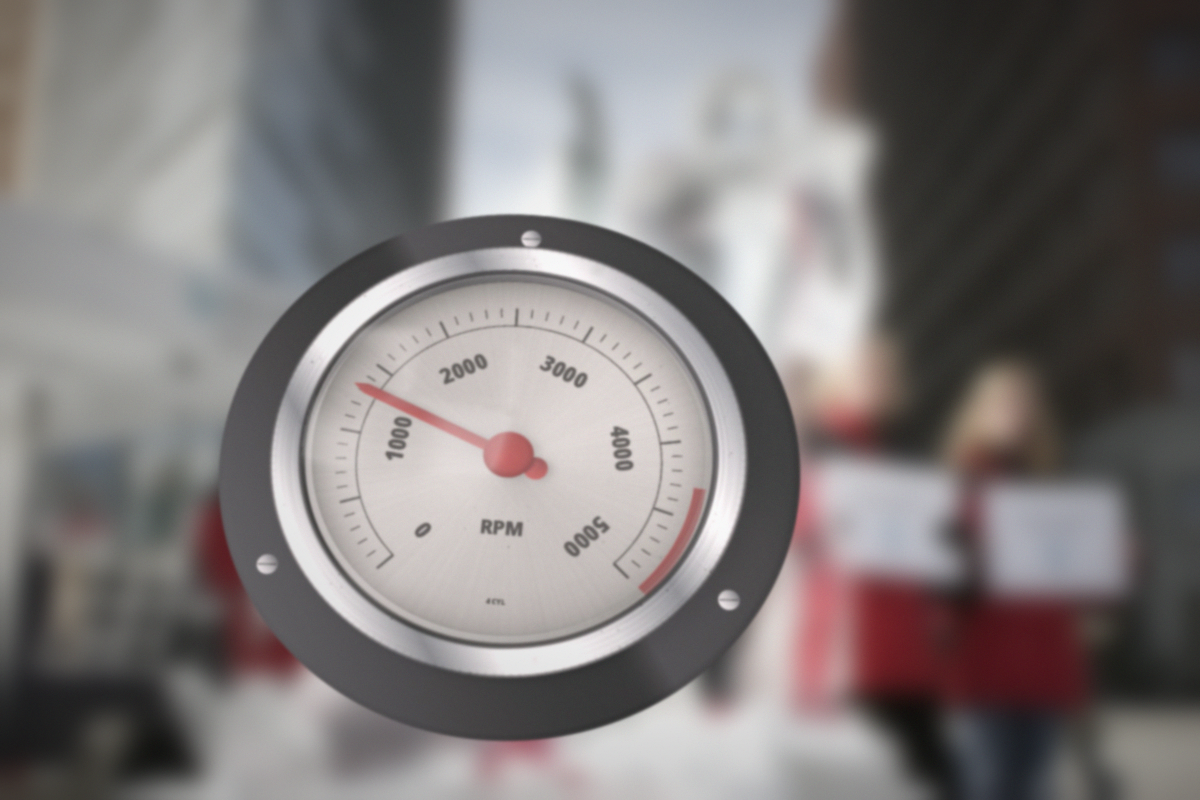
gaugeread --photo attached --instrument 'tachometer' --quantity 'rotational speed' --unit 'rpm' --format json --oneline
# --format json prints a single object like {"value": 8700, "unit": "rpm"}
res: {"value": 1300, "unit": "rpm"}
